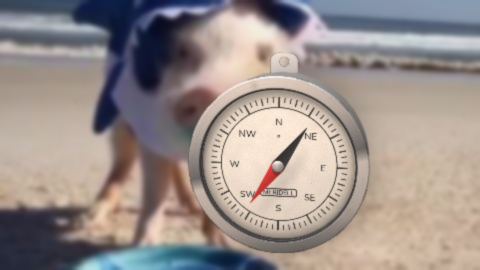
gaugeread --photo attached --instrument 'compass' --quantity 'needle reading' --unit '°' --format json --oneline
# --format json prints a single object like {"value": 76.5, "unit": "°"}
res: {"value": 215, "unit": "°"}
